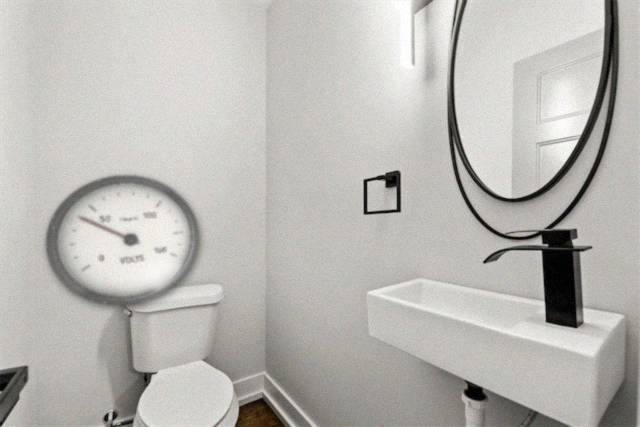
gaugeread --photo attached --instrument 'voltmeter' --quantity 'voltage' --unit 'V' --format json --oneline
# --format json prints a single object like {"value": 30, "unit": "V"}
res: {"value": 40, "unit": "V"}
